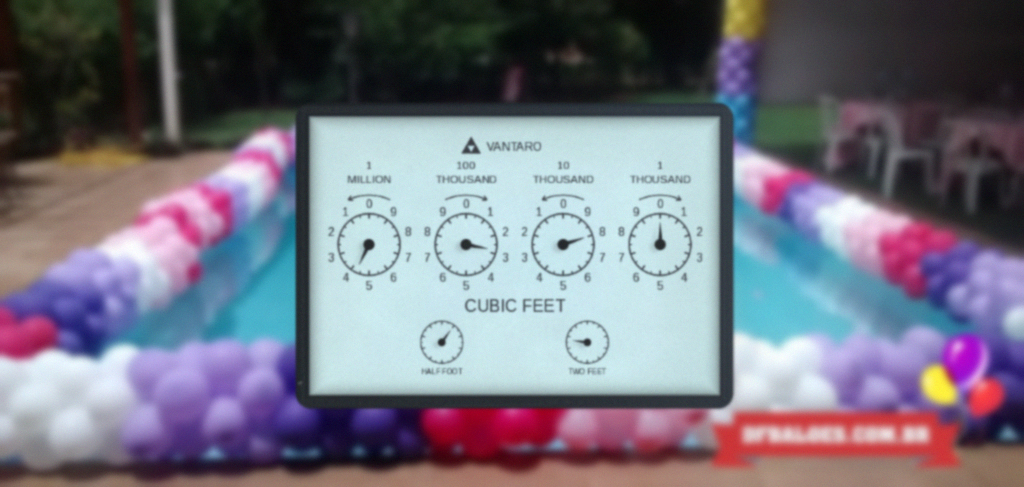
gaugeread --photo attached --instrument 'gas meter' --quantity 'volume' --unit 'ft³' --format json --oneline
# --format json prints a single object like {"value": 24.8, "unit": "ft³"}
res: {"value": 428000, "unit": "ft³"}
